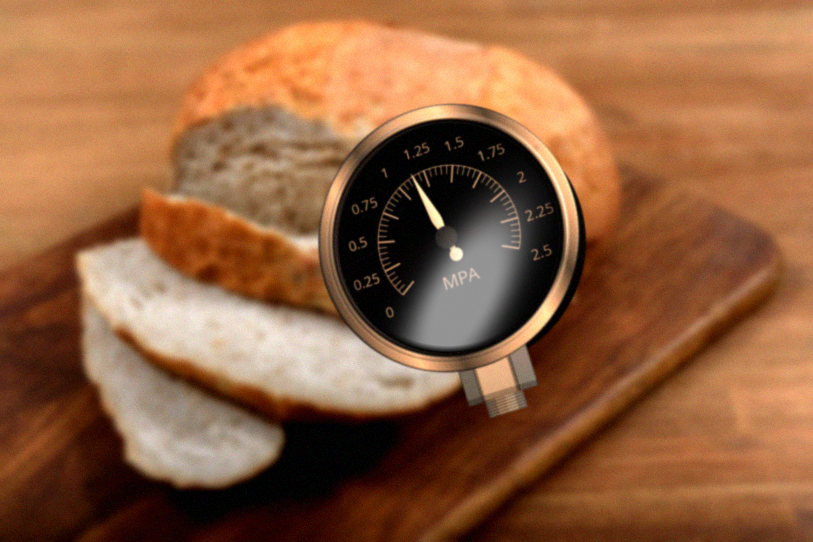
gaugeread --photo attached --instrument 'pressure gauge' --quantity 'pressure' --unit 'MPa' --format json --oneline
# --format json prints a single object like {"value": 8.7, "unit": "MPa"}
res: {"value": 1.15, "unit": "MPa"}
